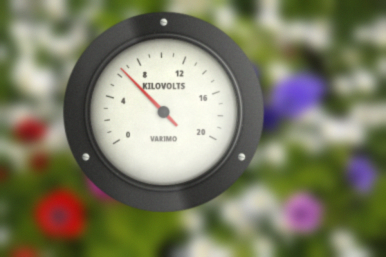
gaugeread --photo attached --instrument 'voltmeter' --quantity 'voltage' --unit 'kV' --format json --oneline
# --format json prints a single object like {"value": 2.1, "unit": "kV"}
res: {"value": 6.5, "unit": "kV"}
